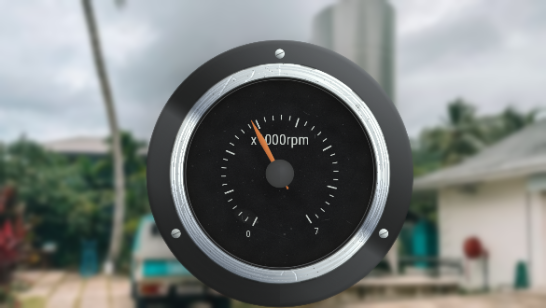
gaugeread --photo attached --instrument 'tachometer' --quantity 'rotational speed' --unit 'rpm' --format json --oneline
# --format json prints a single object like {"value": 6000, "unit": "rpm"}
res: {"value": 2900, "unit": "rpm"}
